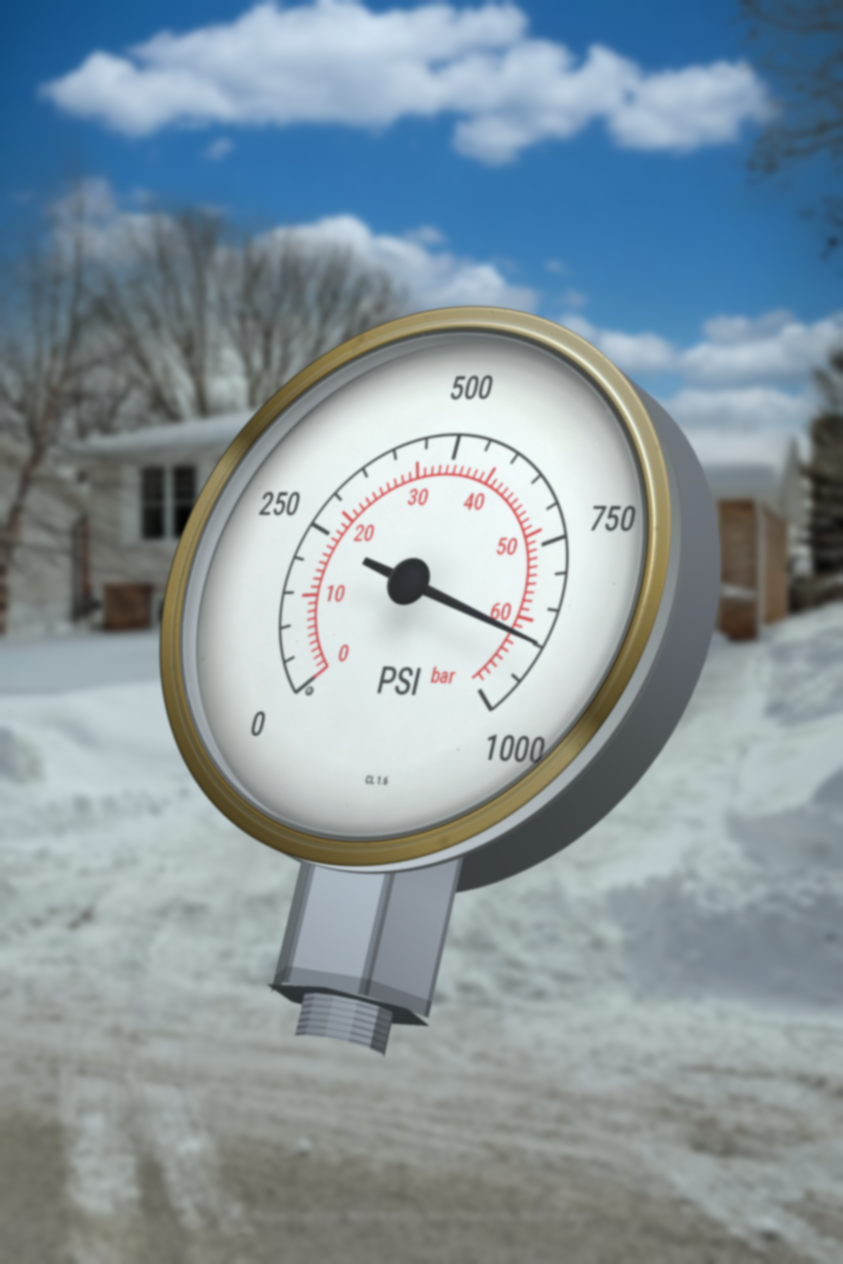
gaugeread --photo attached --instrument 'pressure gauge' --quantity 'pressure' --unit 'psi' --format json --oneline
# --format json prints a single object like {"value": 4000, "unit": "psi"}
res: {"value": 900, "unit": "psi"}
